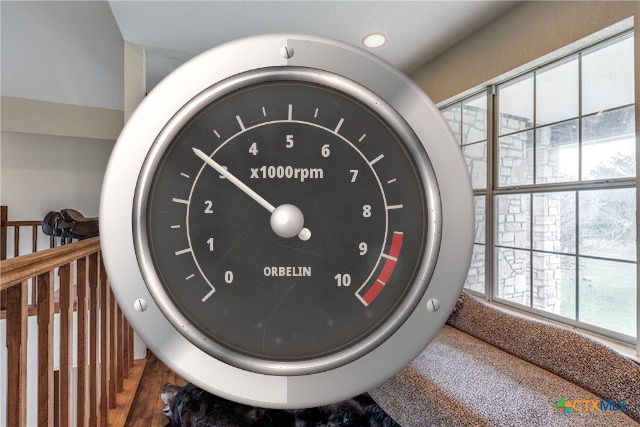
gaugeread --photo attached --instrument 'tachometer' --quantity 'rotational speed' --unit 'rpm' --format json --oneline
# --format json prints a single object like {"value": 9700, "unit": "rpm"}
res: {"value": 3000, "unit": "rpm"}
